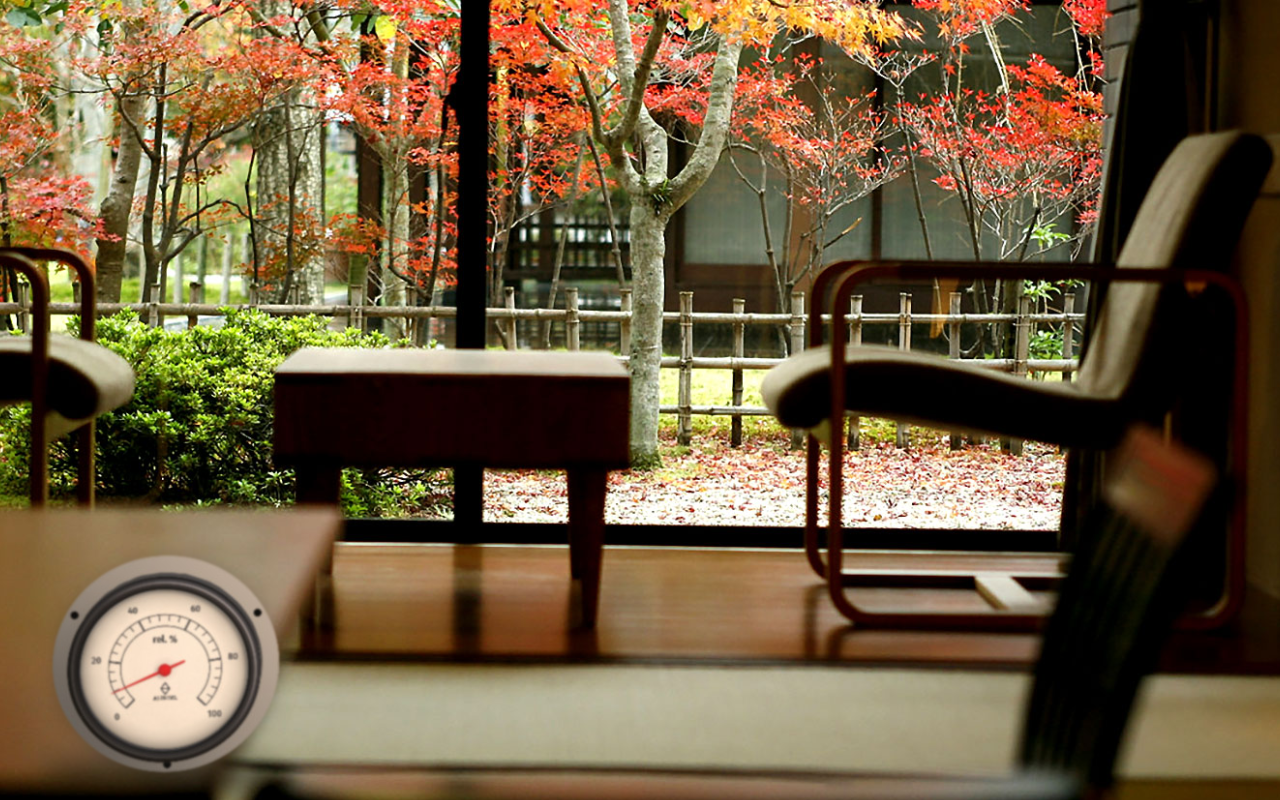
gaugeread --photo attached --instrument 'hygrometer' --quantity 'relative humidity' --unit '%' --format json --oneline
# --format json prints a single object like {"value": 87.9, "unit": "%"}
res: {"value": 8, "unit": "%"}
